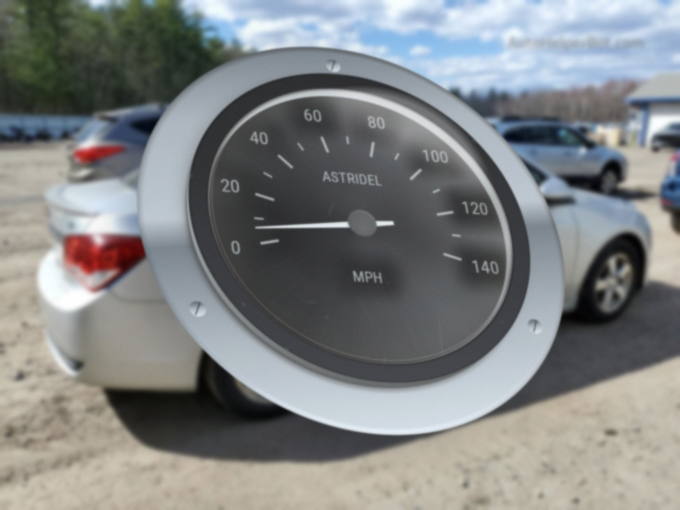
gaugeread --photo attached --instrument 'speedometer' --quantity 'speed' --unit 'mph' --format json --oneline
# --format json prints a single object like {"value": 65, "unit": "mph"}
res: {"value": 5, "unit": "mph"}
